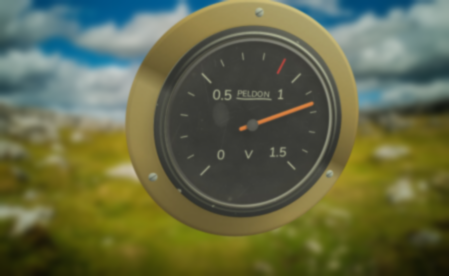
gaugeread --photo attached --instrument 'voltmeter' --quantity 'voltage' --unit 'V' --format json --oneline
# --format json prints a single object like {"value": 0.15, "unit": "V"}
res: {"value": 1.15, "unit": "V"}
